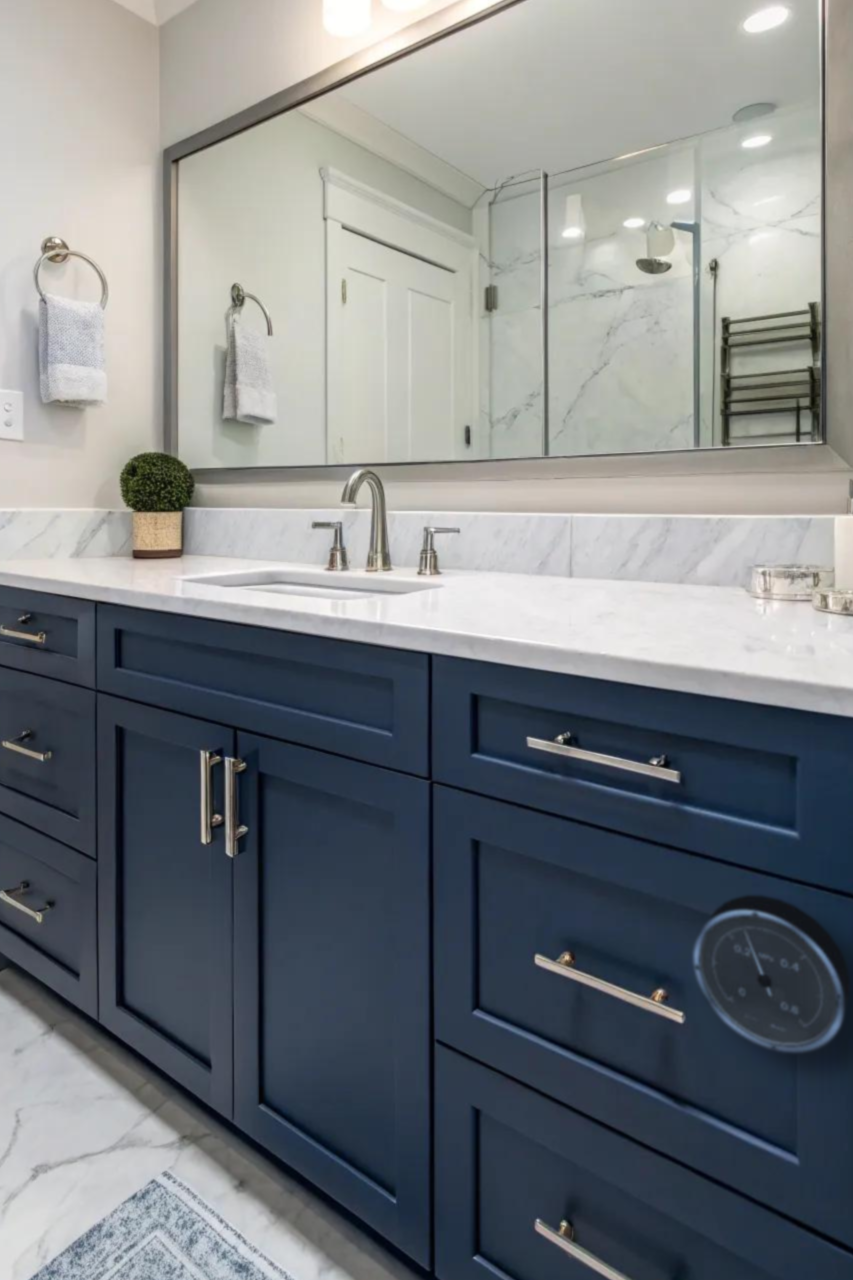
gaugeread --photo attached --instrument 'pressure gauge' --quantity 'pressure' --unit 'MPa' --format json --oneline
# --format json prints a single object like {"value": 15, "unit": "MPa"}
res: {"value": 0.25, "unit": "MPa"}
